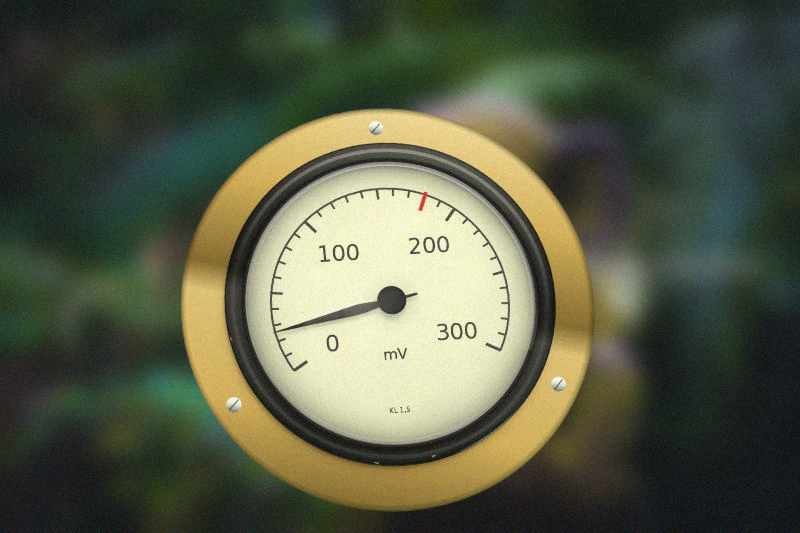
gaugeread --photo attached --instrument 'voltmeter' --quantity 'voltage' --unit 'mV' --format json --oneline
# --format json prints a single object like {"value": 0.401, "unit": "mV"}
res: {"value": 25, "unit": "mV"}
